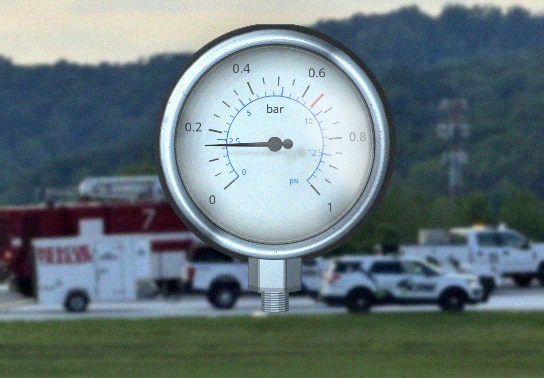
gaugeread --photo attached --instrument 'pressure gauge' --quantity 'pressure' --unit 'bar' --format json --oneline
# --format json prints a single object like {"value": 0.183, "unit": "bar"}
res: {"value": 0.15, "unit": "bar"}
